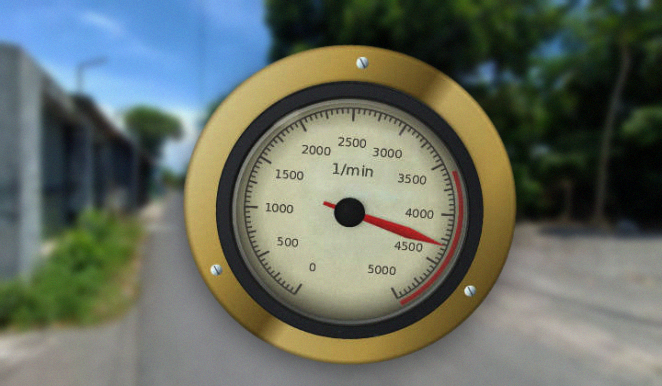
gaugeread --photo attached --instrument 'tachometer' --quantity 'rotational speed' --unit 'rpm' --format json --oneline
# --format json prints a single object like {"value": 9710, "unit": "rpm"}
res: {"value": 4300, "unit": "rpm"}
